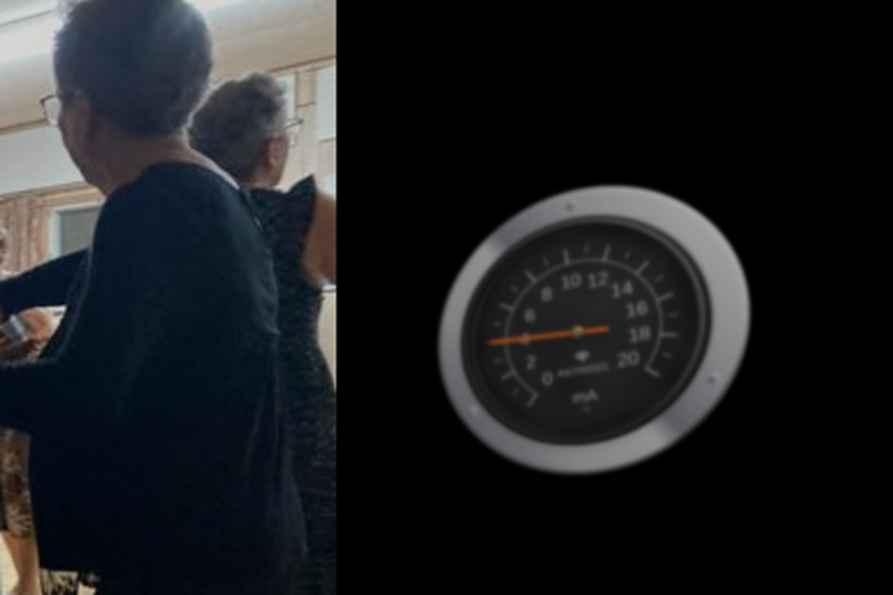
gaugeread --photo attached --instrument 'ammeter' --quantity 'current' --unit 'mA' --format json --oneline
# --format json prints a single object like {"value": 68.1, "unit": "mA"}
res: {"value": 4, "unit": "mA"}
